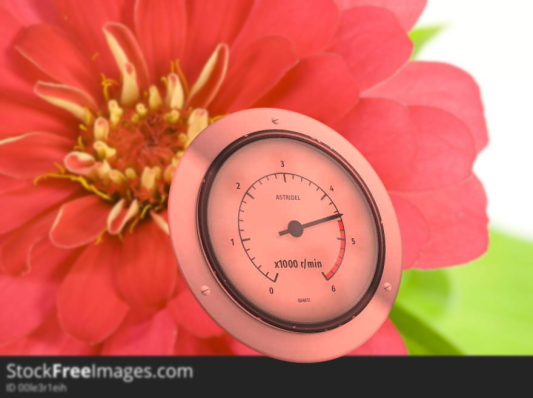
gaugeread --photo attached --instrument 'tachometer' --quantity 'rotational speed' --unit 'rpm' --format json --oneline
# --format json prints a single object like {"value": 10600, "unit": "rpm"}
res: {"value": 4500, "unit": "rpm"}
